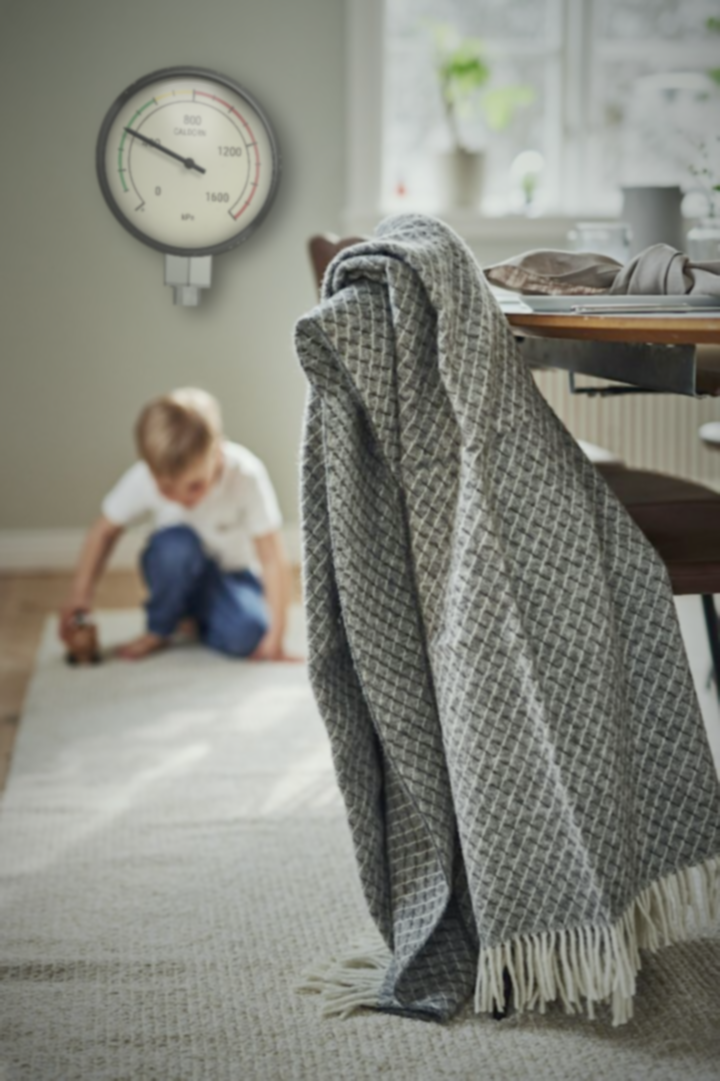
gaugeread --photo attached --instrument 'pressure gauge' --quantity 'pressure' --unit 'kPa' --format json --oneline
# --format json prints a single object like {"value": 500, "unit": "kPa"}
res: {"value": 400, "unit": "kPa"}
